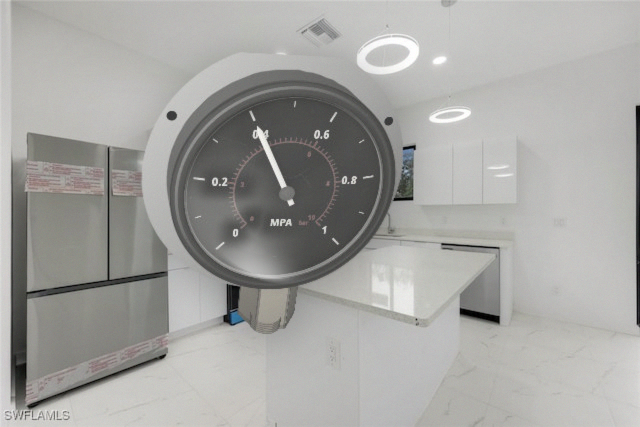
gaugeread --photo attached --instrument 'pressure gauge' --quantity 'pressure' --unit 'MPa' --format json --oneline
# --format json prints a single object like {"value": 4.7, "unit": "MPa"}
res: {"value": 0.4, "unit": "MPa"}
